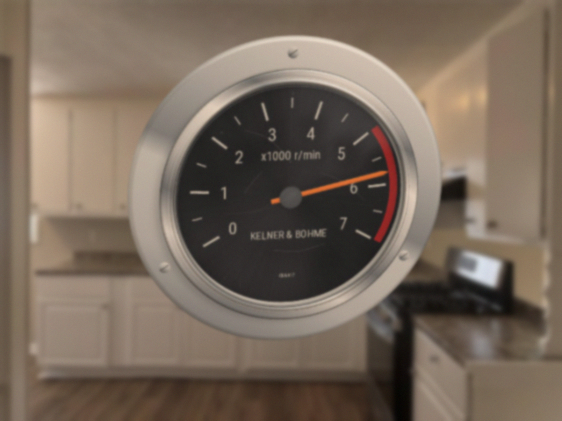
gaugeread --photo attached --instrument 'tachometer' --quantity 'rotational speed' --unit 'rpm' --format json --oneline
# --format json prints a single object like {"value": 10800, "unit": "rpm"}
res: {"value": 5750, "unit": "rpm"}
